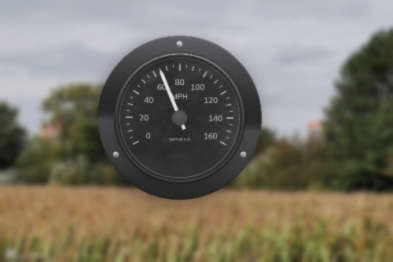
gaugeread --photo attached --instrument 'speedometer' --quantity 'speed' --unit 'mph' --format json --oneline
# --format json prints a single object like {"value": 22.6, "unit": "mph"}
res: {"value": 65, "unit": "mph"}
